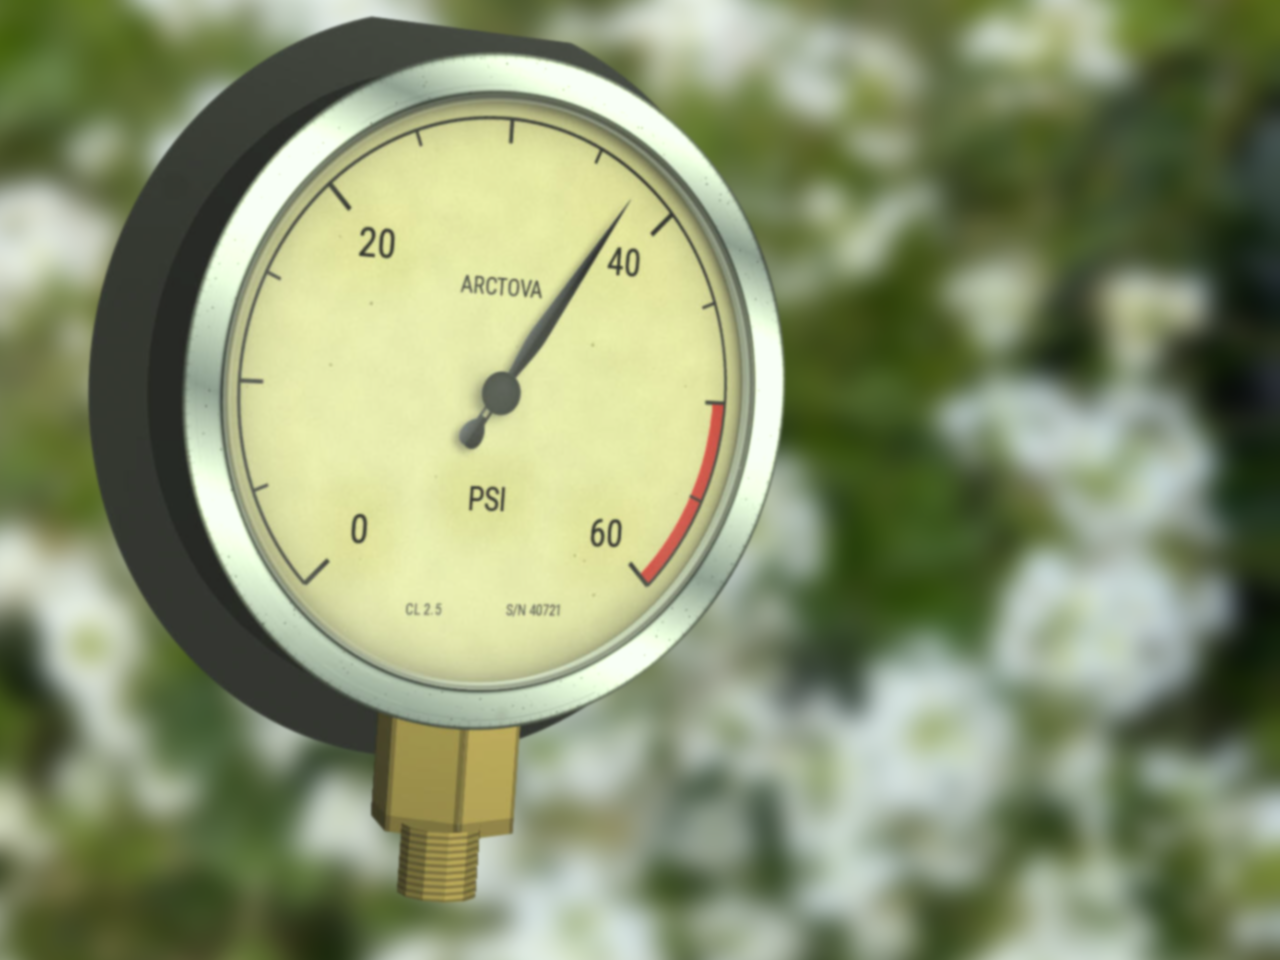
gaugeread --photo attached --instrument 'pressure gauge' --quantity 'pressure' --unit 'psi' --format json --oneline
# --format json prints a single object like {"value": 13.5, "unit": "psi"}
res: {"value": 37.5, "unit": "psi"}
